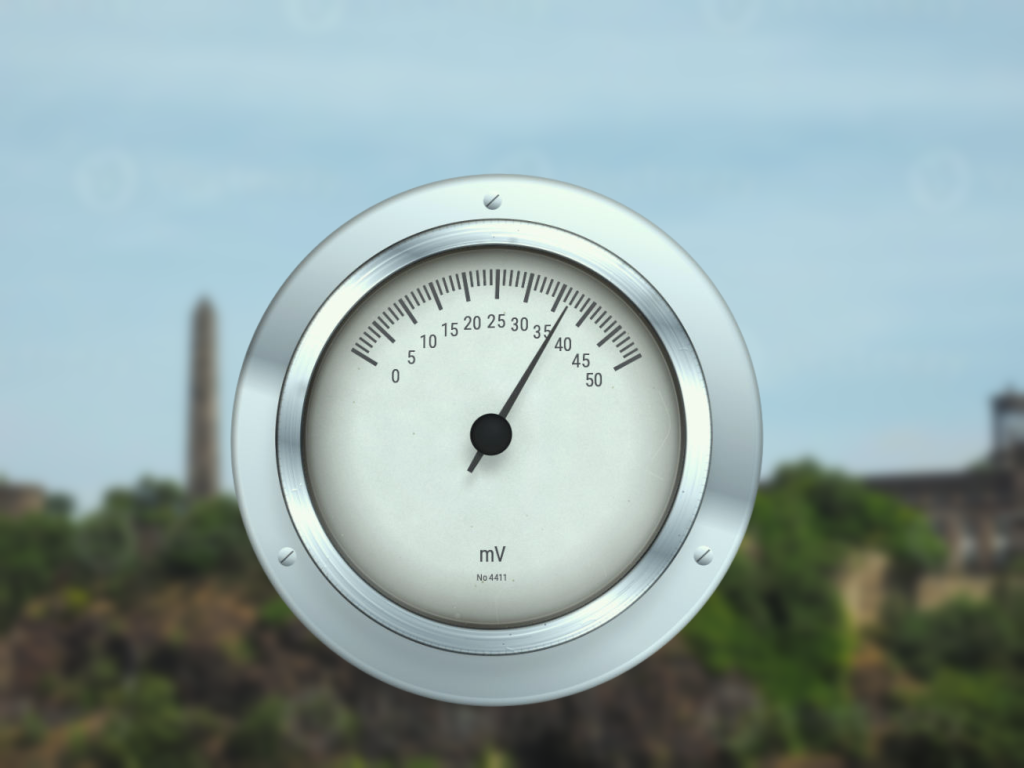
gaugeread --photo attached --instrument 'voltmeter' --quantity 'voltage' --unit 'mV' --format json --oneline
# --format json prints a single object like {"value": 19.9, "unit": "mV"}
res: {"value": 37, "unit": "mV"}
